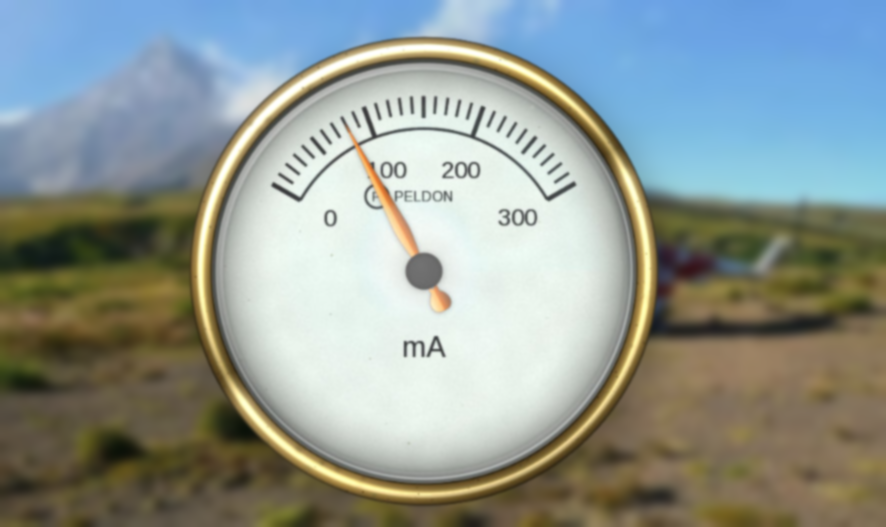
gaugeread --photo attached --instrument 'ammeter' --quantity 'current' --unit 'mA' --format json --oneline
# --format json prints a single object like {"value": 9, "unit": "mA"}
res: {"value": 80, "unit": "mA"}
